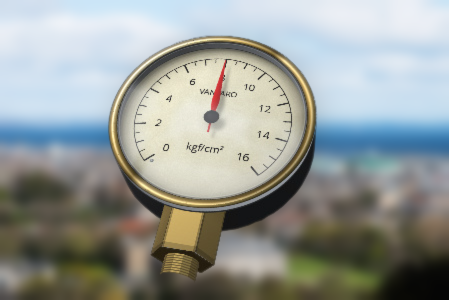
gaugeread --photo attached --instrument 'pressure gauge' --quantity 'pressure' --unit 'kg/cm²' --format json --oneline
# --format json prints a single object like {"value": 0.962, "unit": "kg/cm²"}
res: {"value": 8, "unit": "kg/cm²"}
